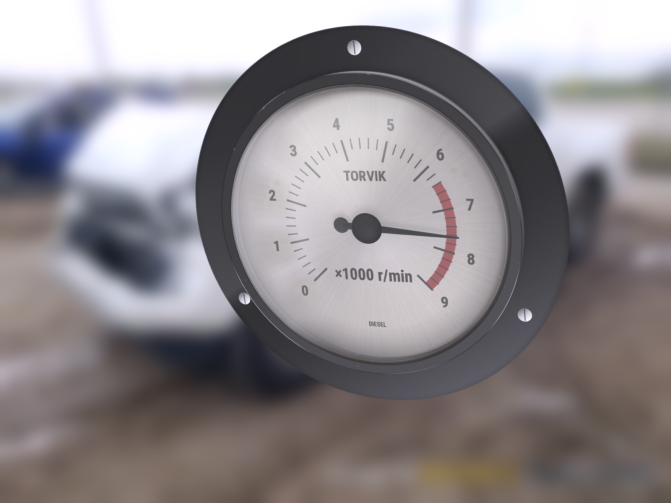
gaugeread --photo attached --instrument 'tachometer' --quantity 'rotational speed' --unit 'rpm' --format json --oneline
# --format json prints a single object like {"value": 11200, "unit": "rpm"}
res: {"value": 7600, "unit": "rpm"}
